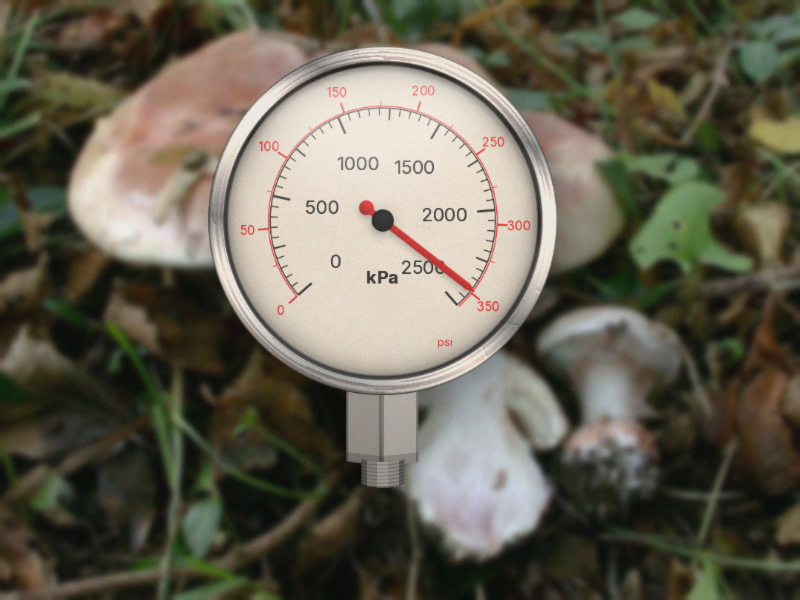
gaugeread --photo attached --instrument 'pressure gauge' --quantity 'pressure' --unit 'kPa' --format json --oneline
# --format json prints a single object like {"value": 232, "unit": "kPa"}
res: {"value": 2400, "unit": "kPa"}
